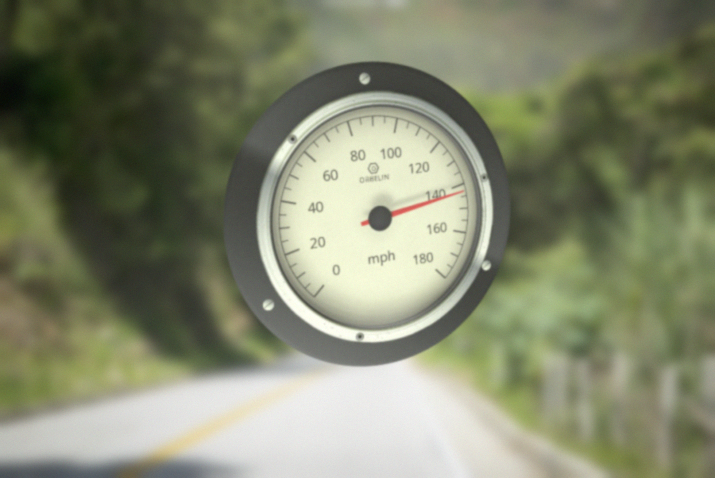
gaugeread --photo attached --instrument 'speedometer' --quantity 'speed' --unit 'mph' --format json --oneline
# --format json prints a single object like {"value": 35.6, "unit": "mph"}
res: {"value": 142.5, "unit": "mph"}
